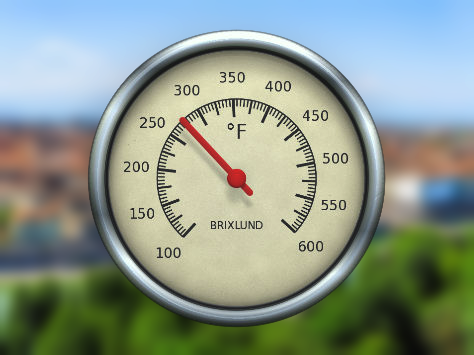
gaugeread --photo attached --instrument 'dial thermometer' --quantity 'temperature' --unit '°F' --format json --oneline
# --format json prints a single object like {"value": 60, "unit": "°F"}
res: {"value": 275, "unit": "°F"}
